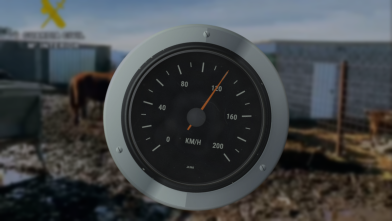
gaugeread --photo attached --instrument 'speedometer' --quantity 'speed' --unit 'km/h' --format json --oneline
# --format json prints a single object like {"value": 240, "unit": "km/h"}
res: {"value": 120, "unit": "km/h"}
